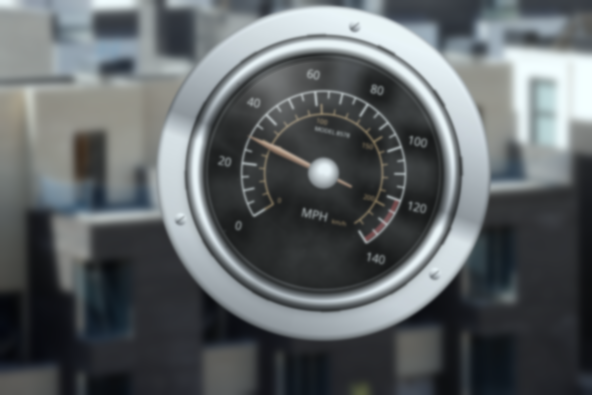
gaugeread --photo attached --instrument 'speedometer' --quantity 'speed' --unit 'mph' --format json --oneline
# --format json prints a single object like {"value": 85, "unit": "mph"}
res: {"value": 30, "unit": "mph"}
